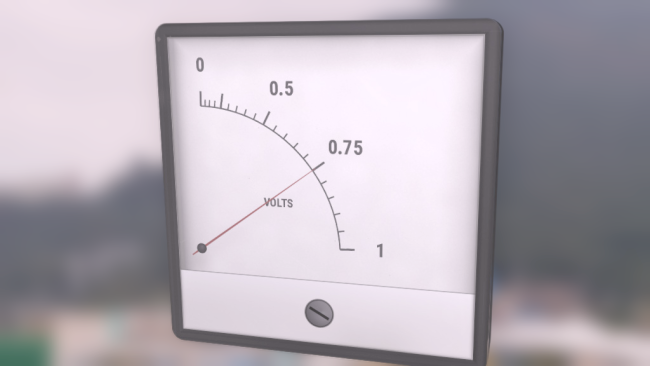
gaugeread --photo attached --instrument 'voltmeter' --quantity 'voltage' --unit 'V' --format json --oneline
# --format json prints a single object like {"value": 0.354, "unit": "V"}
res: {"value": 0.75, "unit": "V"}
